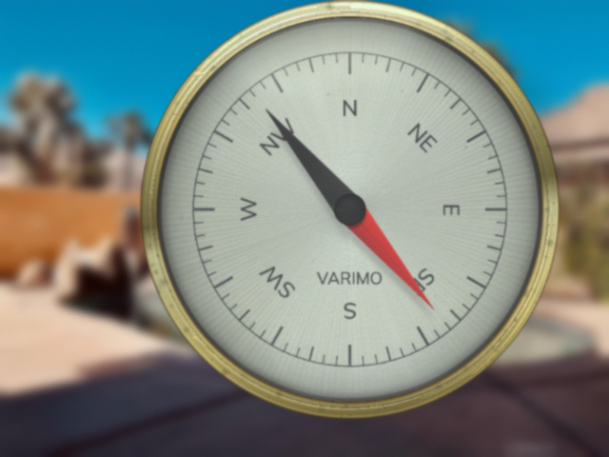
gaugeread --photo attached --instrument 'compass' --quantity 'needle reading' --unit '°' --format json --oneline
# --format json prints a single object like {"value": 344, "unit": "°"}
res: {"value": 140, "unit": "°"}
